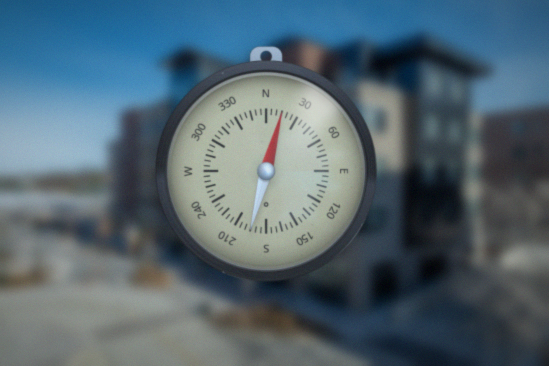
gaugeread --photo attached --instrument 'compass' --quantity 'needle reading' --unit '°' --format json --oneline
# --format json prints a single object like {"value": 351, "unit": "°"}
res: {"value": 15, "unit": "°"}
